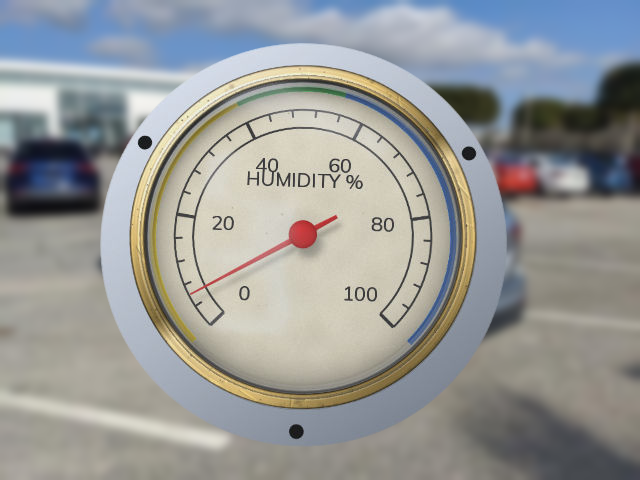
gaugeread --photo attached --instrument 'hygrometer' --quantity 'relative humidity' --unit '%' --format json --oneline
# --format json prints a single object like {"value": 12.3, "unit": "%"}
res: {"value": 6, "unit": "%"}
